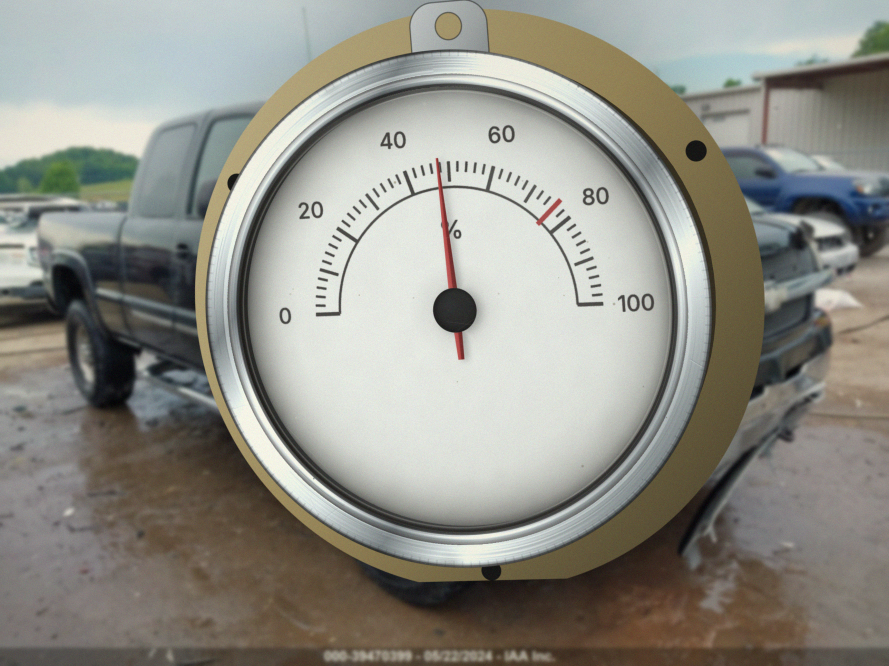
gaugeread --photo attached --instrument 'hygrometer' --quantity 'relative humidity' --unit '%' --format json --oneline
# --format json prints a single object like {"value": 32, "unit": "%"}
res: {"value": 48, "unit": "%"}
